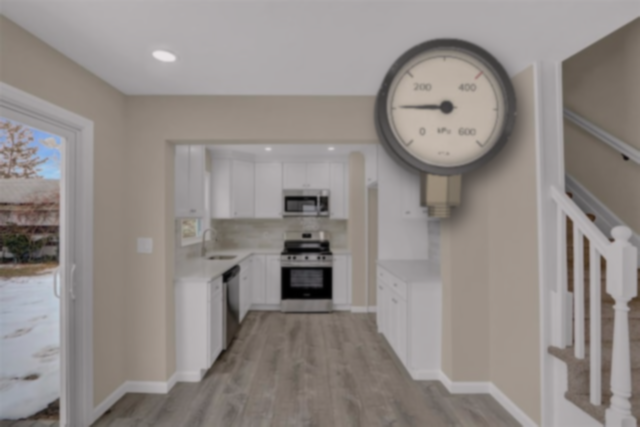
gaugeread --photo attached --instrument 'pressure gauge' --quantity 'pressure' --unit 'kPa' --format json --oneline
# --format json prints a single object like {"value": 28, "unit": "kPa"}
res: {"value": 100, "unit": "kPa"}
